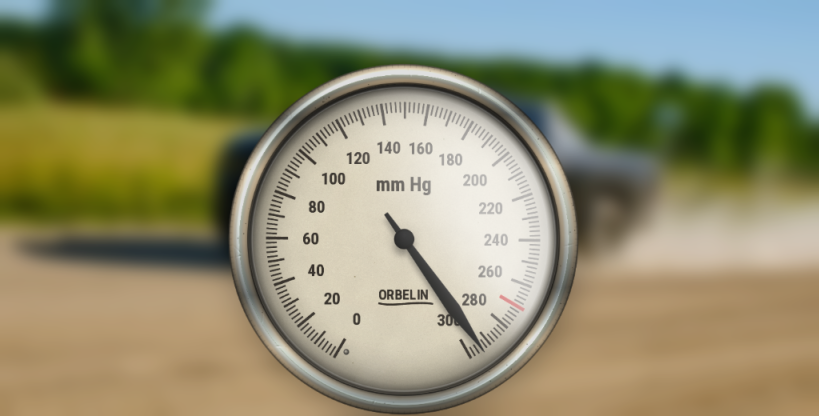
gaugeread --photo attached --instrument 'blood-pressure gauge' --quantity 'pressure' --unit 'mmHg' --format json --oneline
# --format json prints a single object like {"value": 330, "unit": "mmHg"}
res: {"value": 294, "unit": "mmHg"}
